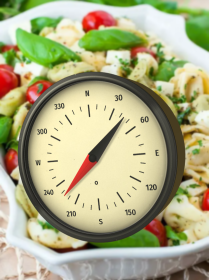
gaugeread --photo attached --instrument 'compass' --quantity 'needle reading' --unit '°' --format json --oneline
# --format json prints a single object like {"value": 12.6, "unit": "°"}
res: {"value": 225, "unit": "°"}
